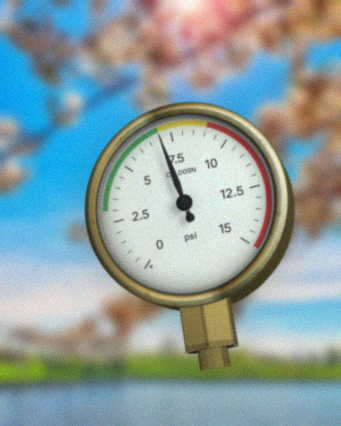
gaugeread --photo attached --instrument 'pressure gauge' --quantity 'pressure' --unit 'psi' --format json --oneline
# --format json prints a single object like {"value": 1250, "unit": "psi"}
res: {"value": 7, "unit": "psi"}
